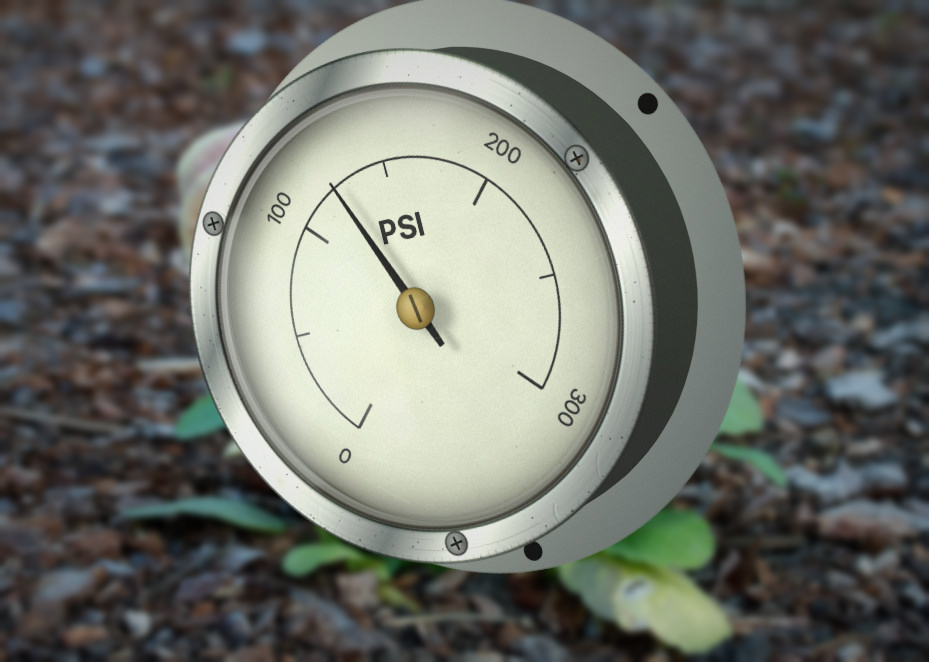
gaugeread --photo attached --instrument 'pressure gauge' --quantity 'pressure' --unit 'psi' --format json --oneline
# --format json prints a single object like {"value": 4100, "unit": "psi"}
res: {"value": 125, "unit": "psi"}
